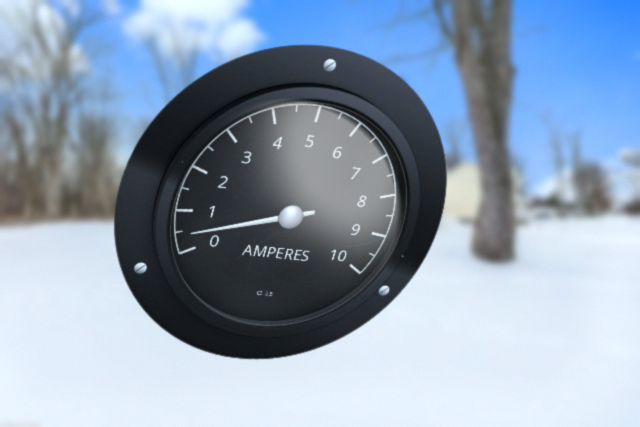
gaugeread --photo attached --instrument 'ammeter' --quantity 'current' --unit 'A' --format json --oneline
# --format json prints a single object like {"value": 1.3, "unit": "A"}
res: {"value": 0.5, "unit": "A"}
